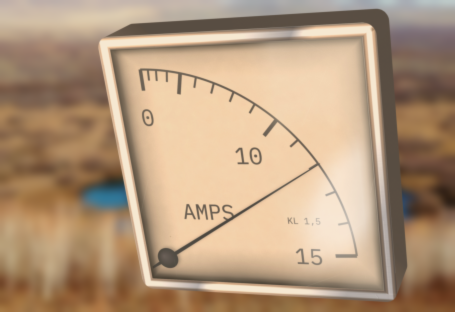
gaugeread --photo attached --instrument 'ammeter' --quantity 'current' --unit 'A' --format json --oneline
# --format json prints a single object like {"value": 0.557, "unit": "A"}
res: {"value": 12, "unit": "A"}
